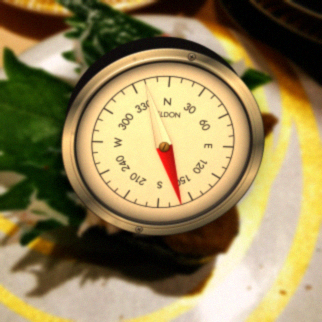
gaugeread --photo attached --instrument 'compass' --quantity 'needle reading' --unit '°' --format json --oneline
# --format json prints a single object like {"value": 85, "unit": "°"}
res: {"value": 160, "unit": "°"}
